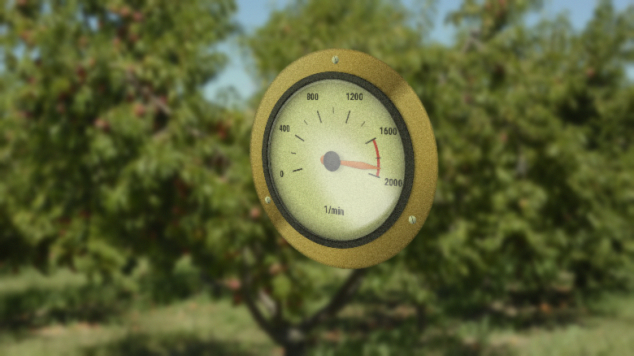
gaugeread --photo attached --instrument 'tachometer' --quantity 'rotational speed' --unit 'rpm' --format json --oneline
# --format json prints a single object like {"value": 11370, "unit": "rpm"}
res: {"value": 1900, "unit": "rpm"}
